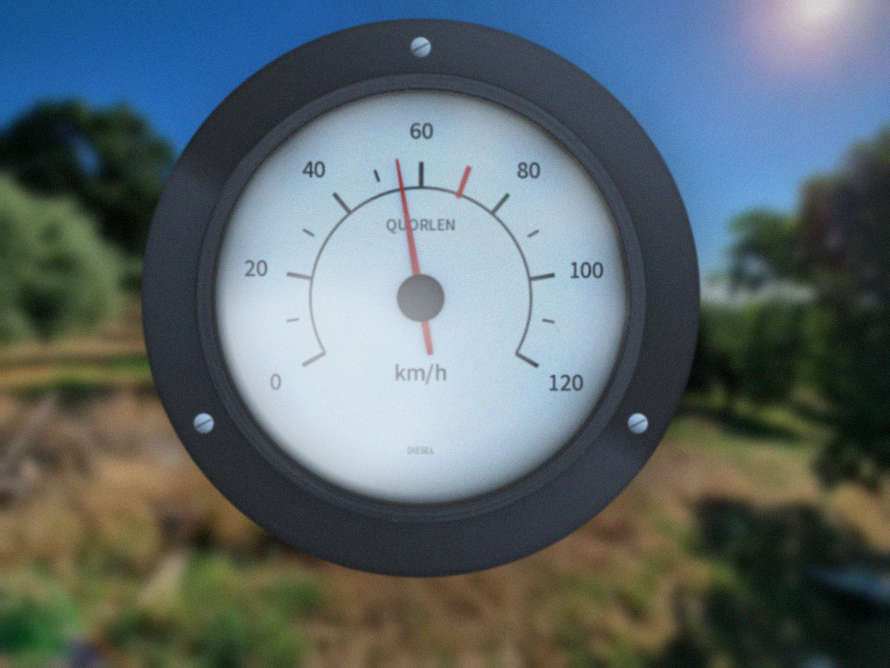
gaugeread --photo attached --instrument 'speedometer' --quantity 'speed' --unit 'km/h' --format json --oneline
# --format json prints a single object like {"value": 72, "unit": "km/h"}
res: {"value": 55, "unit": "km/h"}
